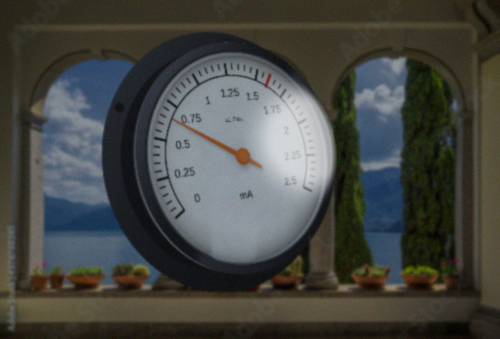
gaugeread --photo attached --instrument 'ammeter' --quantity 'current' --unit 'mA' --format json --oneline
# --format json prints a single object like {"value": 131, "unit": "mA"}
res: {"value": 0.65, "unit": "mA"}
